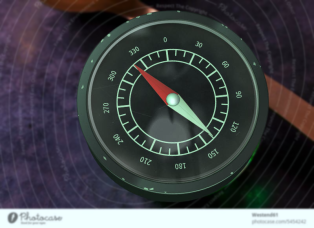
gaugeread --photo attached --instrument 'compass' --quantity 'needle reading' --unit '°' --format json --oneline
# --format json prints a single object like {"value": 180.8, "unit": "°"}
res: {"value": 320, "unit": "°"}
